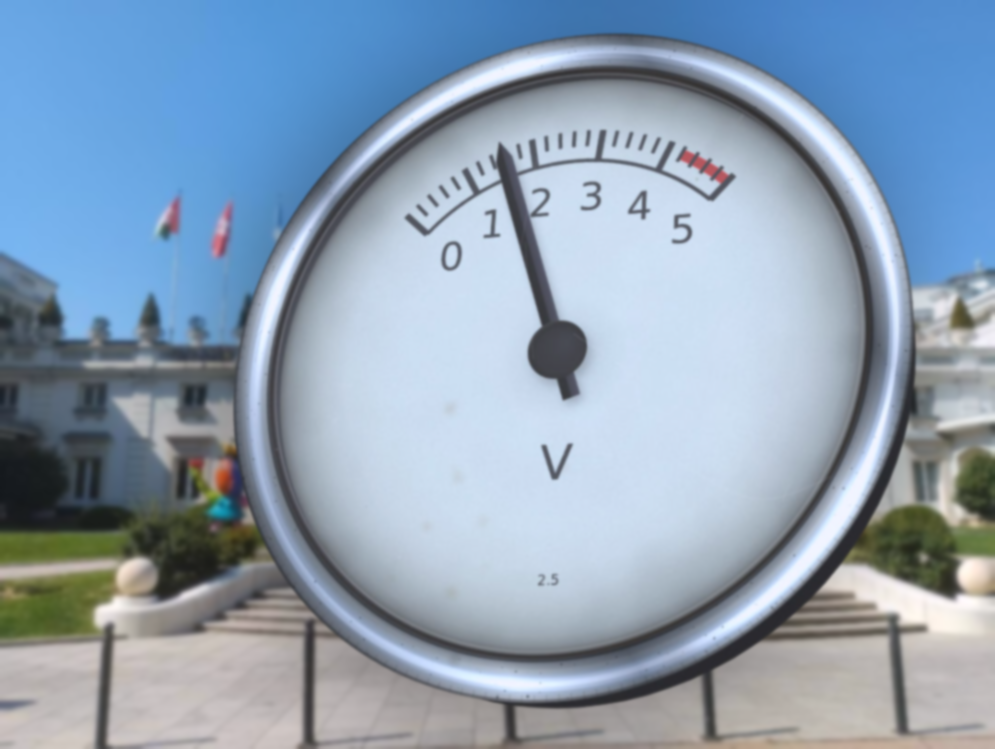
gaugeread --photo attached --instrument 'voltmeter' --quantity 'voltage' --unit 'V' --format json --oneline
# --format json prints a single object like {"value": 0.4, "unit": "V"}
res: {"value": 1.6, "unit": "V"}
